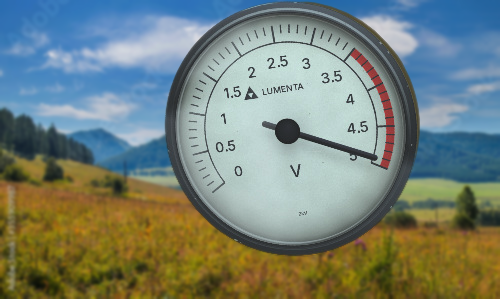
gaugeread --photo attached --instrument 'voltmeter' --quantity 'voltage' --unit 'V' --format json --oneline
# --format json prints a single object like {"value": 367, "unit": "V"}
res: {"value": 4.9, "unit": "V"}
